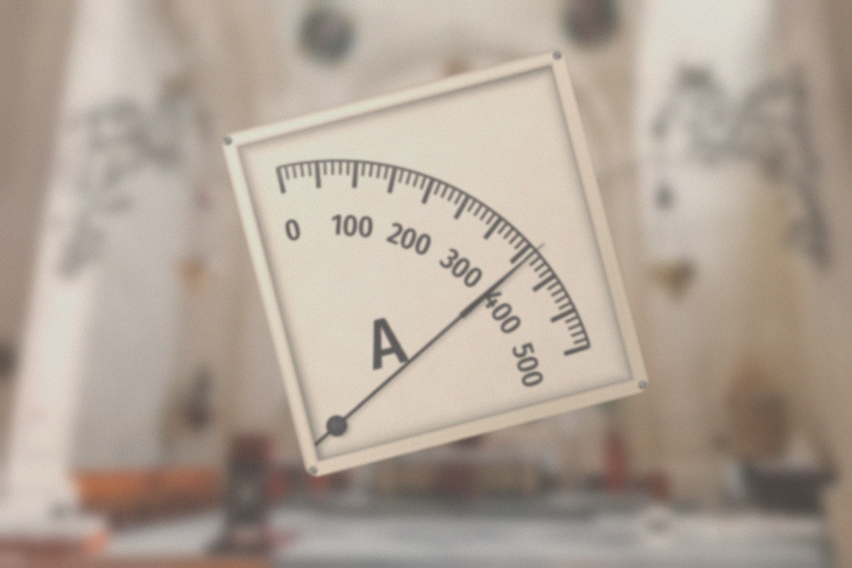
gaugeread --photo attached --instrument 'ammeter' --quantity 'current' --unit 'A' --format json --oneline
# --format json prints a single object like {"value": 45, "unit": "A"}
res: {"value": 360, "unit": "A"}
